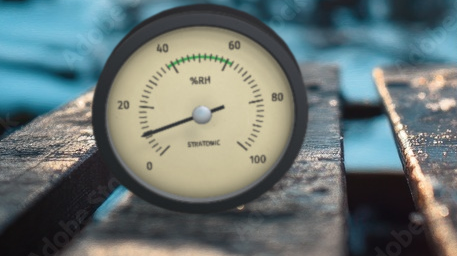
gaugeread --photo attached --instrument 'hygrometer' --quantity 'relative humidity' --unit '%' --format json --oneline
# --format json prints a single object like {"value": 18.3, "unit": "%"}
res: {"value": 10, "unit": "%"}
